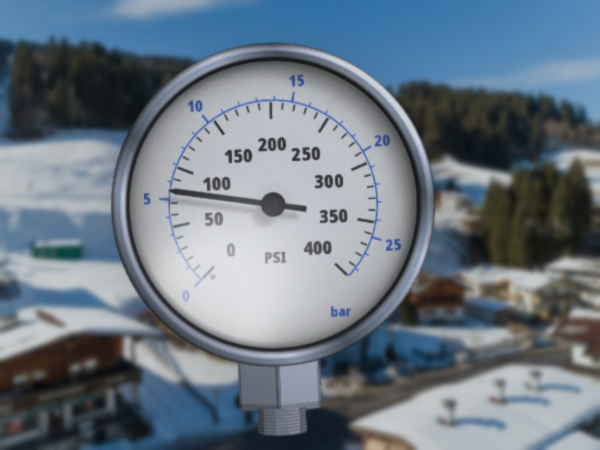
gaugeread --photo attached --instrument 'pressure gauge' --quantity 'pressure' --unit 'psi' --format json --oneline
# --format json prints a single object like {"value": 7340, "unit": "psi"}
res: {"value": 80, "unit": "psi"}
